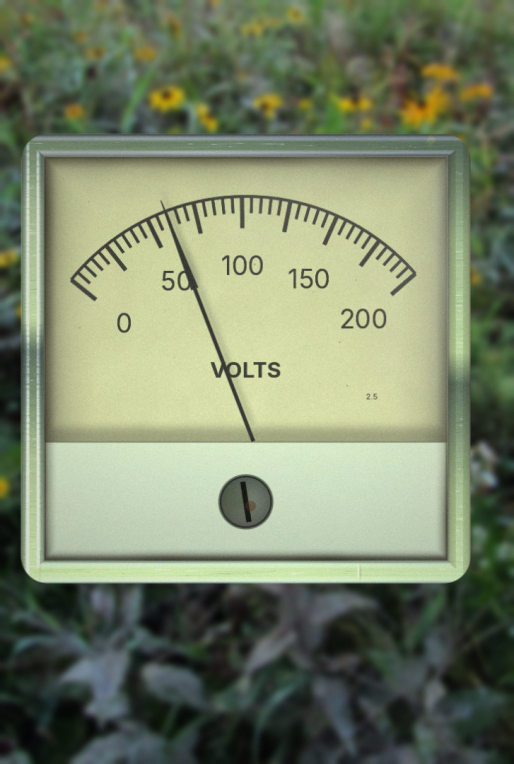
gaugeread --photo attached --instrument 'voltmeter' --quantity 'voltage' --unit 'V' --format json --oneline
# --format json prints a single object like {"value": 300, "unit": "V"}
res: {"value": 60, "unit": "V"}
